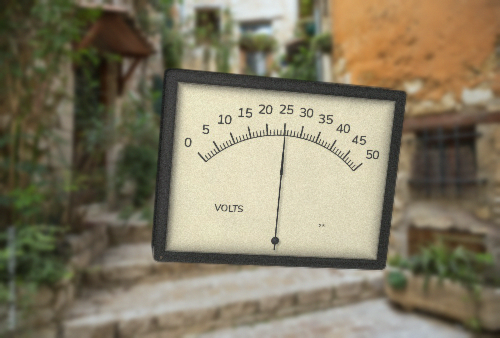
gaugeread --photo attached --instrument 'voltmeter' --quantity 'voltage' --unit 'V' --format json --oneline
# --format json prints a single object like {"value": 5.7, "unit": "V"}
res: {"value": 25, "unit": "V"}
